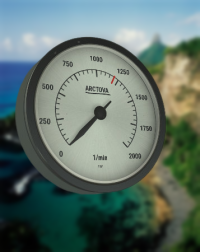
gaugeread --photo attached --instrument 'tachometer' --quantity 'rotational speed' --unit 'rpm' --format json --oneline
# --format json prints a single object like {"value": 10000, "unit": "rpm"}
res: {"value": 0, "unit": "rpm"}
